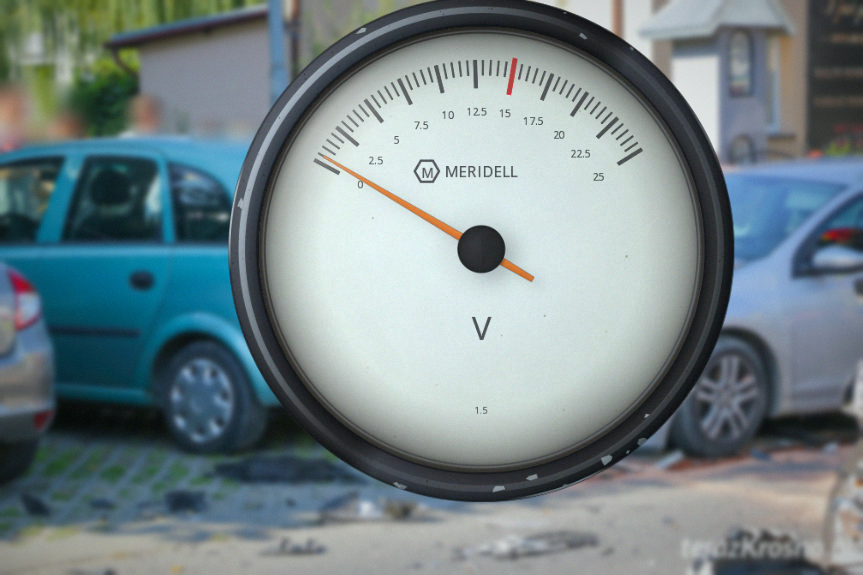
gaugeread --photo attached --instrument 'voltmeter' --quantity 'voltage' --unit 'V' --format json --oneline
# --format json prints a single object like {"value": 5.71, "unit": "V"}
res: {"value": 0.5, "unit": "V"}
